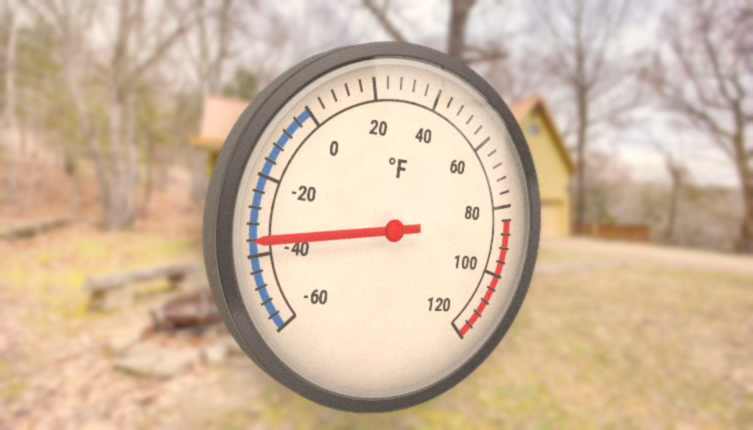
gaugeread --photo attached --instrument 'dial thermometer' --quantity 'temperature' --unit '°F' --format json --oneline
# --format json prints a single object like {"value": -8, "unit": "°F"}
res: {"value": -36, "unit": "°F"}
